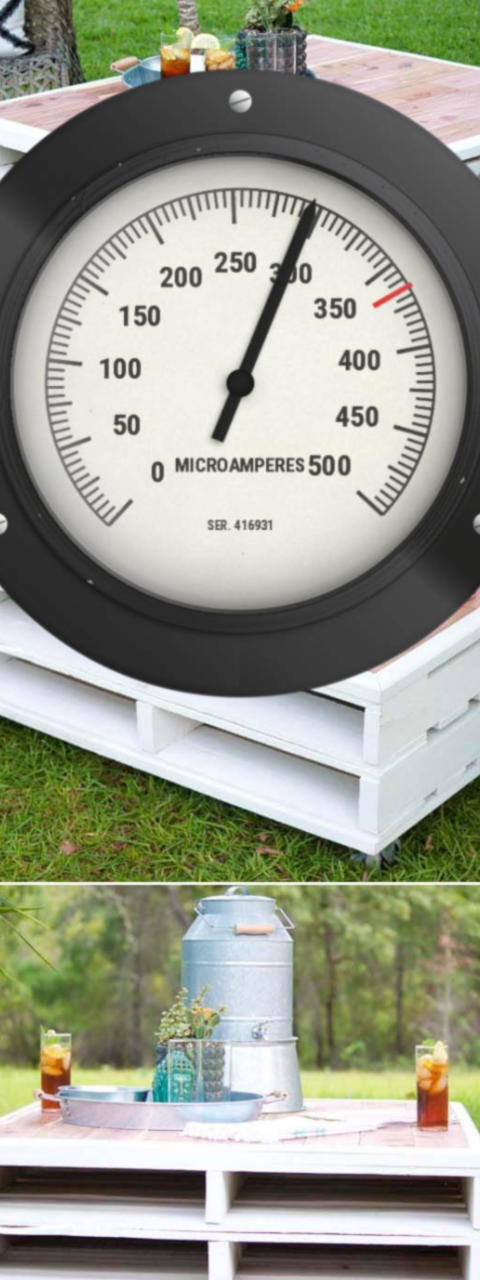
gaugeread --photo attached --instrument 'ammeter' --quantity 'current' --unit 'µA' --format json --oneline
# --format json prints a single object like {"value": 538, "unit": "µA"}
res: {"value": 295, "unit": "µA"}
